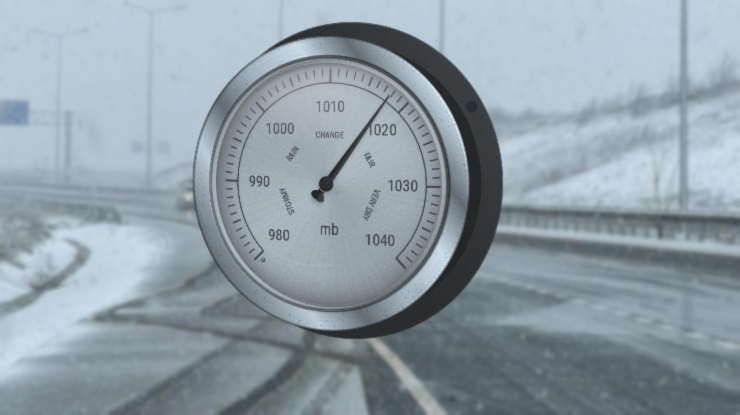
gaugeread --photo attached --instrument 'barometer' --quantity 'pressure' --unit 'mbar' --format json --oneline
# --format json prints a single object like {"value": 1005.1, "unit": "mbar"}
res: {"value": 1018, "unit": "mbar"}
